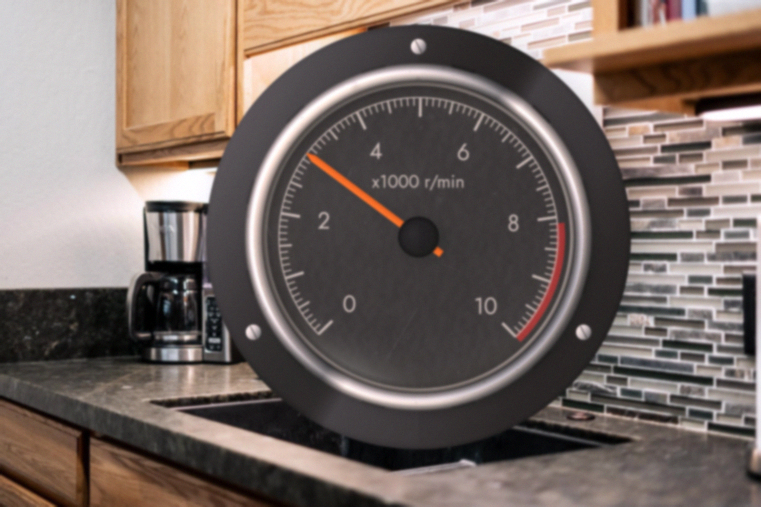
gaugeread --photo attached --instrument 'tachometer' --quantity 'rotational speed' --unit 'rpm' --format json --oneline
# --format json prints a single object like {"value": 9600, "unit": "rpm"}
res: {"value": 3000, "unit": "rpm"}
